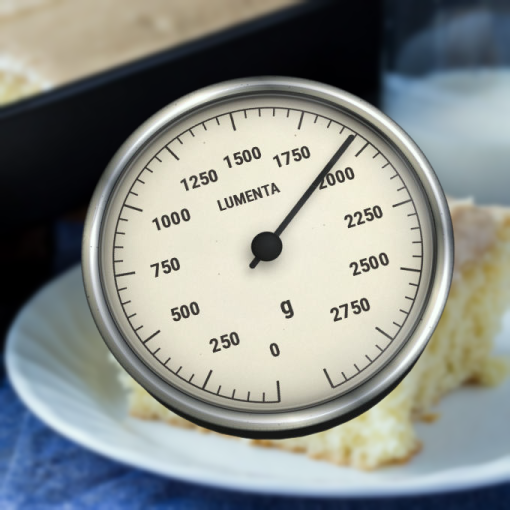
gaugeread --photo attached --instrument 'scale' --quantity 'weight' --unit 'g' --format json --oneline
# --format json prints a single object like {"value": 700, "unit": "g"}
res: {"value": 1950, "unit": "g"}
